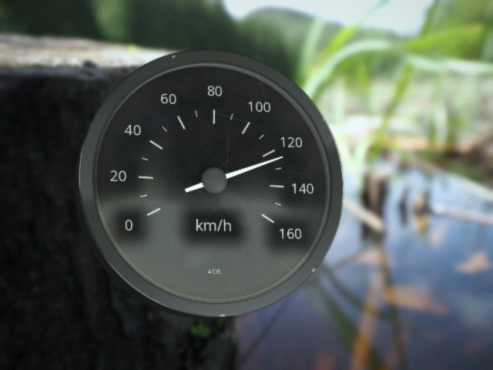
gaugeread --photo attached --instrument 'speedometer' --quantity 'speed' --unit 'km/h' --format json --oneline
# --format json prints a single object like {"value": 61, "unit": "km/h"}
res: {"value": 125, "unit": "km/h"}
